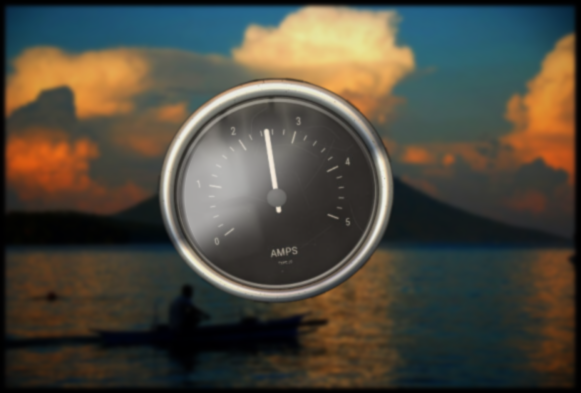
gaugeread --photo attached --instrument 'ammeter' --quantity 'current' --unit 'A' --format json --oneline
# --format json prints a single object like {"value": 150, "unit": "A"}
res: {"value": 2.5, "unit": "A"}
